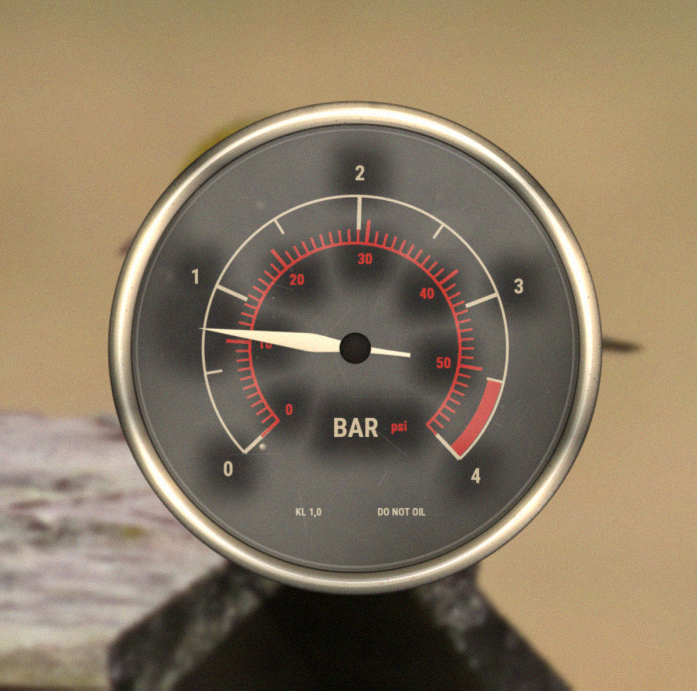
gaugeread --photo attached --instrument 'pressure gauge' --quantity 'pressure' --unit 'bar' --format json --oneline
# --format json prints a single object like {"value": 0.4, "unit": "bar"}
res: {"value": 0.75, "unit": "bar"}
